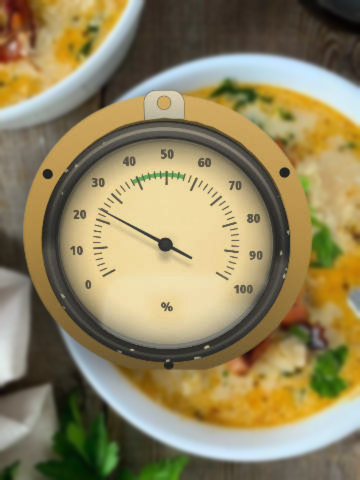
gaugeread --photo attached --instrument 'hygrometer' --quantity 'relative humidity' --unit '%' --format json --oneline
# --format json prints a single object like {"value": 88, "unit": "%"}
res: {"value": 24, "unit": "%"}
